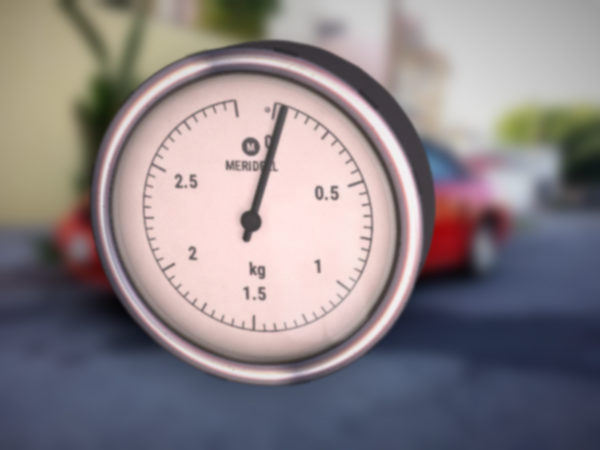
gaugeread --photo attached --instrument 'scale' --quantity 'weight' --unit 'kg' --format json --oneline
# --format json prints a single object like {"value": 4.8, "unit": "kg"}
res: {"value": 0.05, "unit": "kg"}
